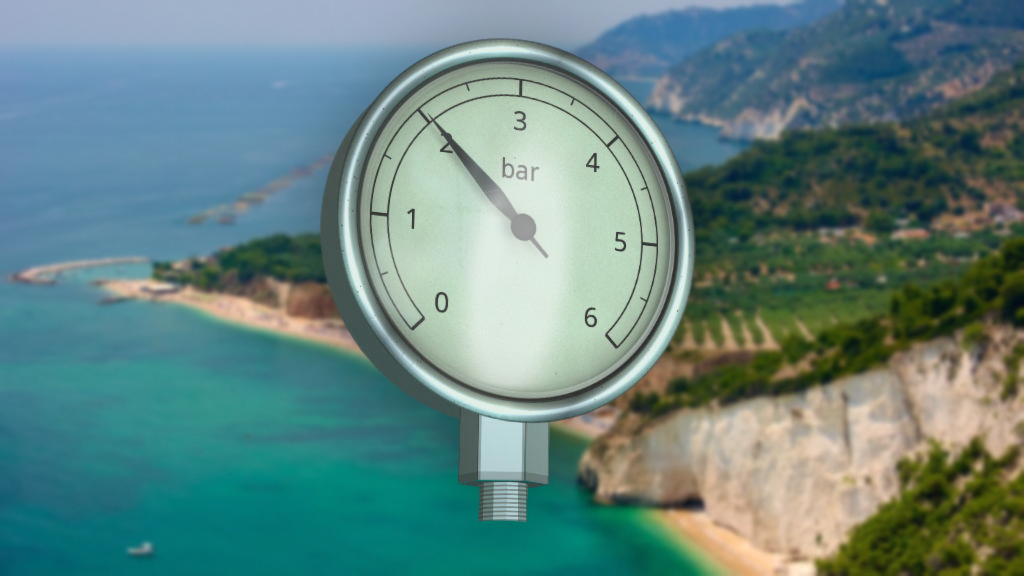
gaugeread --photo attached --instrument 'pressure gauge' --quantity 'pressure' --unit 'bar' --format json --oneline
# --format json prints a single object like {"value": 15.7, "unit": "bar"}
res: {"value": 2, "unit": "bar"}
